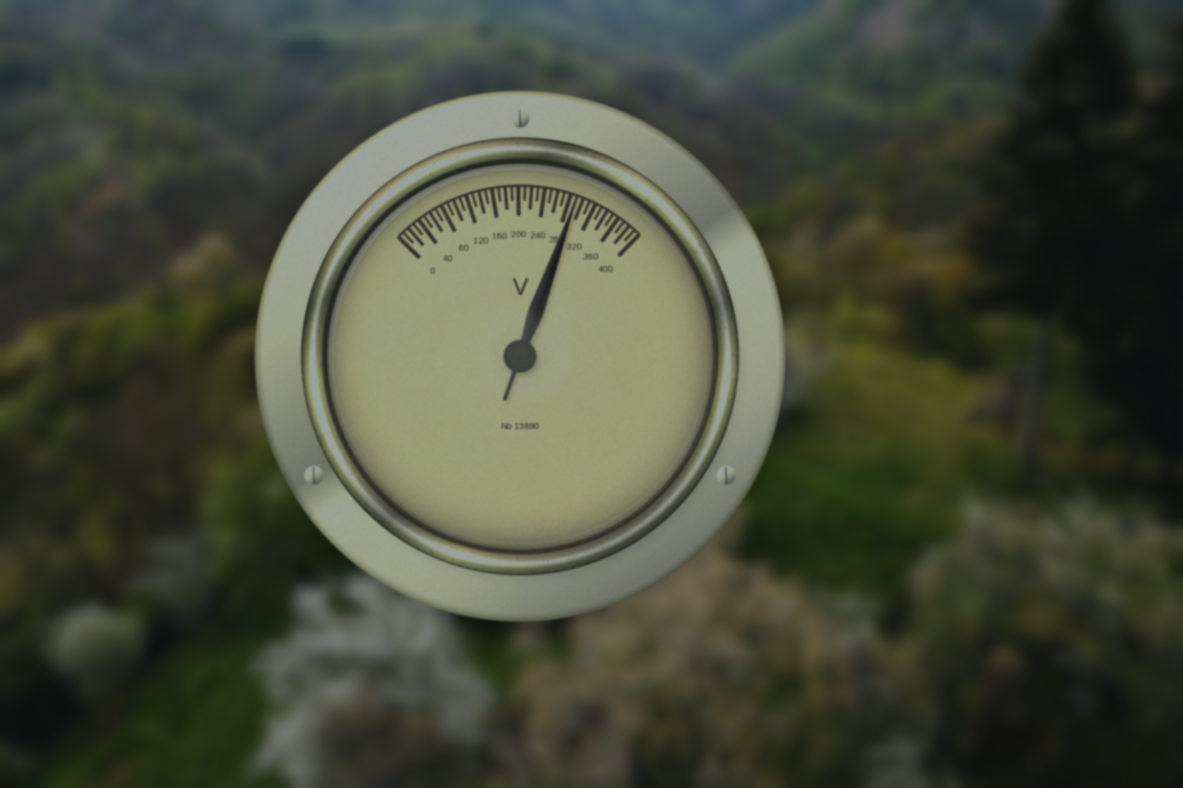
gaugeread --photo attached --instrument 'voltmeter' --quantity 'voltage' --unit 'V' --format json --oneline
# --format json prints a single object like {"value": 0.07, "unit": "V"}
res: {"value": 290, "unit": "V"}
